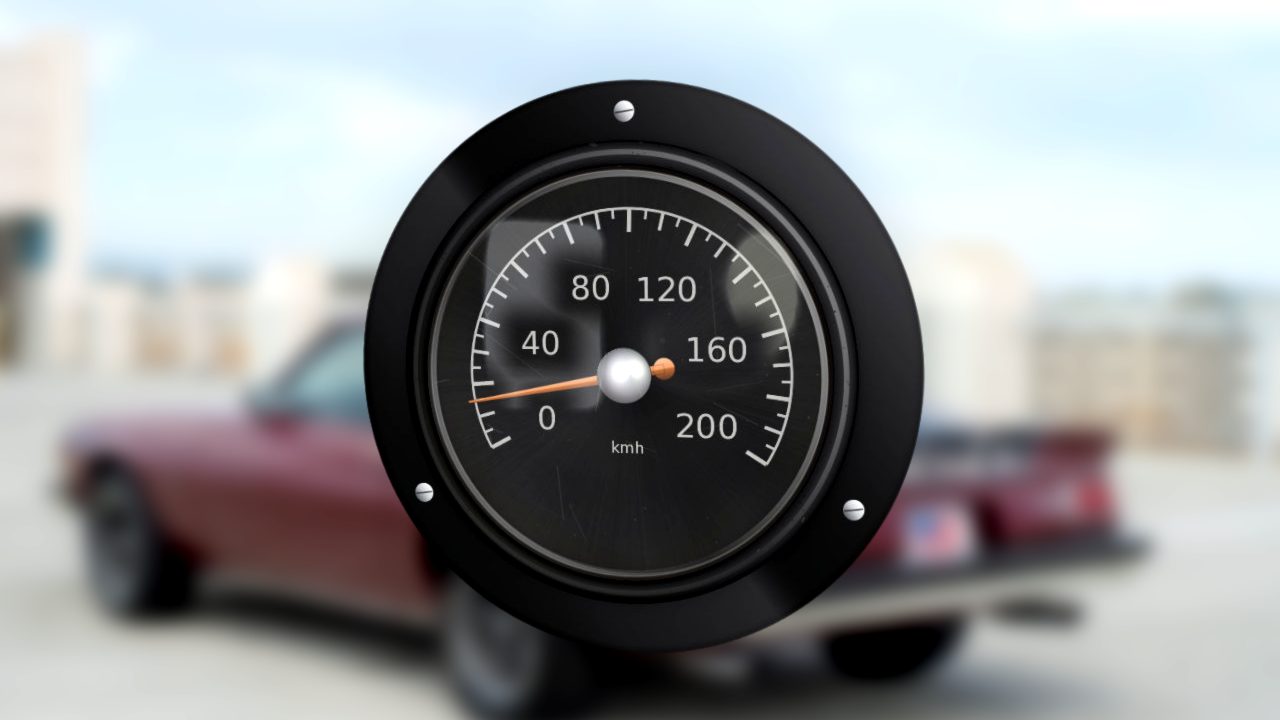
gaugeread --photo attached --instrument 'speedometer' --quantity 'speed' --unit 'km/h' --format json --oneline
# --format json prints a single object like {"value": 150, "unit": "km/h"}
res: {"value": 15, "unit": "km/h"}
